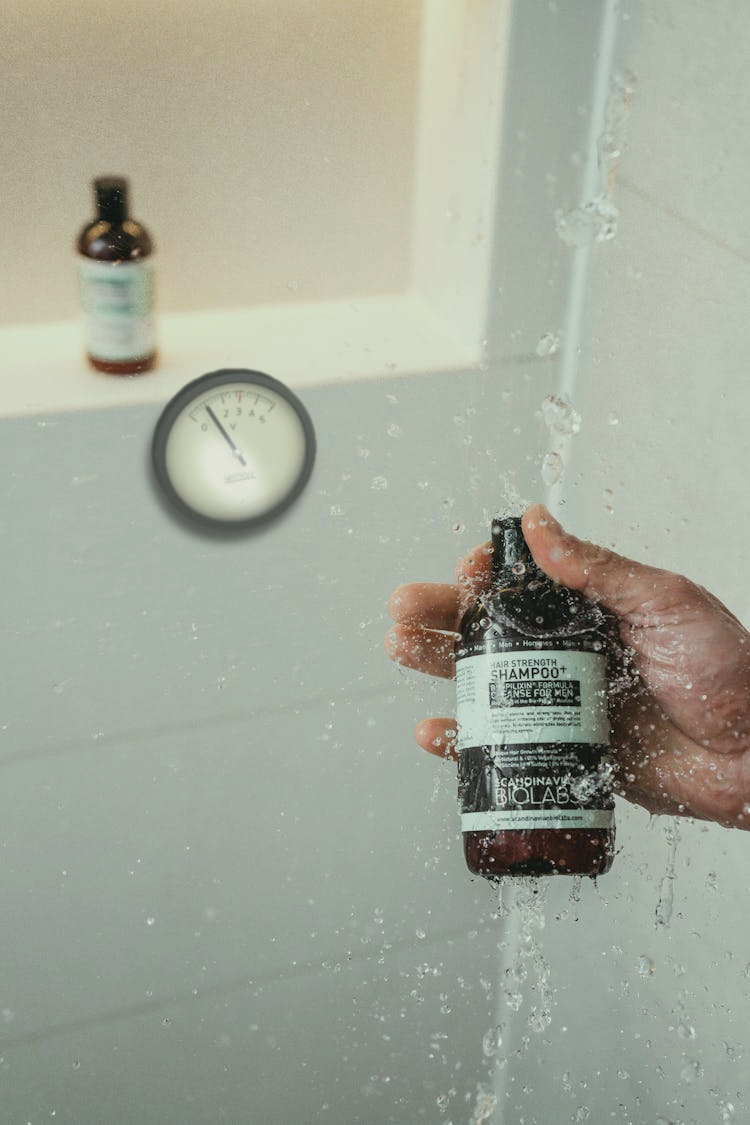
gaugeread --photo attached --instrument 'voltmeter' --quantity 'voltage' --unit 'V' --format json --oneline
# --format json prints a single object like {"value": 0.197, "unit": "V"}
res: {"value": 1, "unit": "V"}
